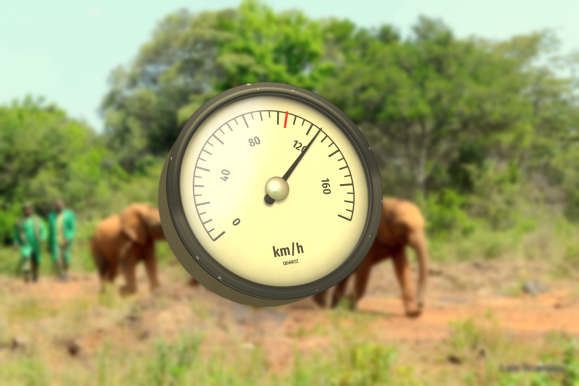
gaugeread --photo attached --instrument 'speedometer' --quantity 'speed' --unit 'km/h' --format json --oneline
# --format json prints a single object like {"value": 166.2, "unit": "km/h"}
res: {"value": 125, "unit": "km/h"}
